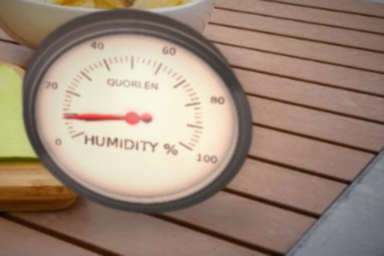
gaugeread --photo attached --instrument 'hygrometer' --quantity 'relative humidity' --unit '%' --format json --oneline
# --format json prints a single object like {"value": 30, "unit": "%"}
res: {"value": 10, "unit": "%"}
